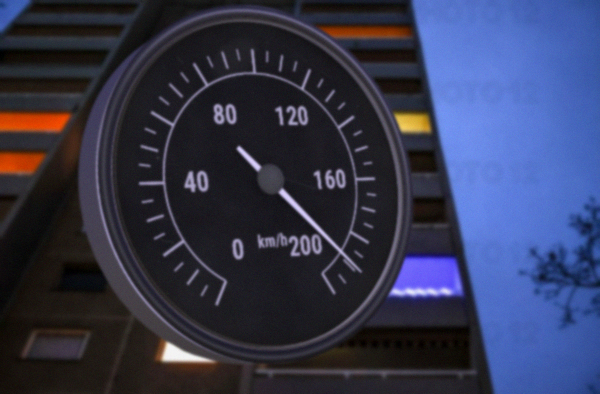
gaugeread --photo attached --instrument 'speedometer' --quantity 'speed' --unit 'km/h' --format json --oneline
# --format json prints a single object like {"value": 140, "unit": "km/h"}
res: {"value": 190, "unit": "km/h"}
